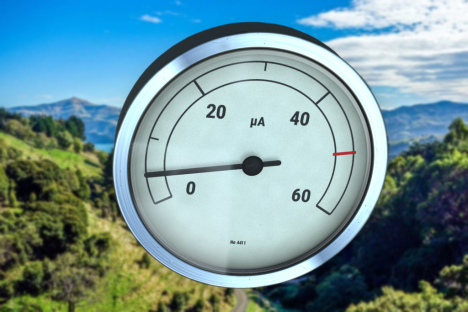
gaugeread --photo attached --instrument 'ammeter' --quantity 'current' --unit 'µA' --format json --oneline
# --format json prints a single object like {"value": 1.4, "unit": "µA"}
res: {"value": 5, "unit": "µA"}
